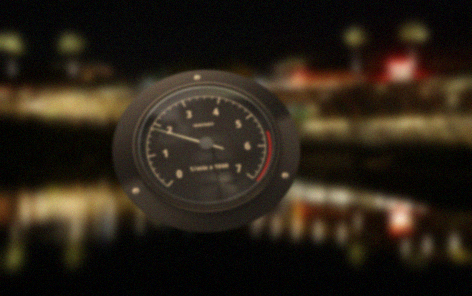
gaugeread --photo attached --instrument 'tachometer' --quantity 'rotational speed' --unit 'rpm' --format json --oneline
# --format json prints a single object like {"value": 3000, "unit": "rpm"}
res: {"value": 1800, "unit": "rpm"}
